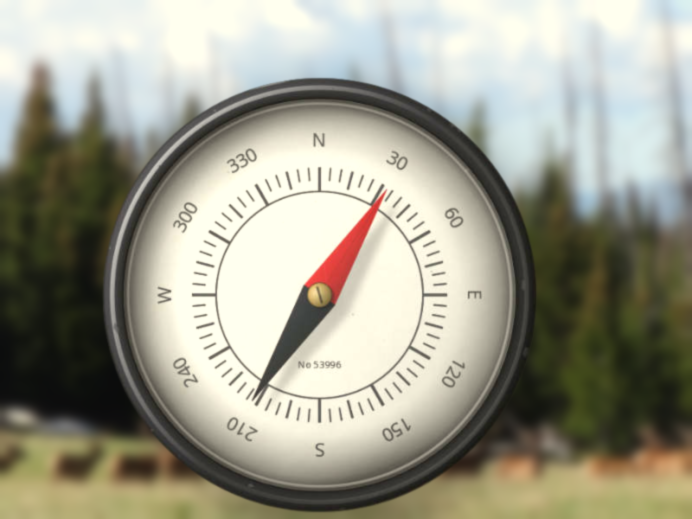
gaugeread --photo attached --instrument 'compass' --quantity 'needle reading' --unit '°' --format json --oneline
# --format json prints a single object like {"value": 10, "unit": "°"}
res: {"value": 32.5, "unit": "°"}
